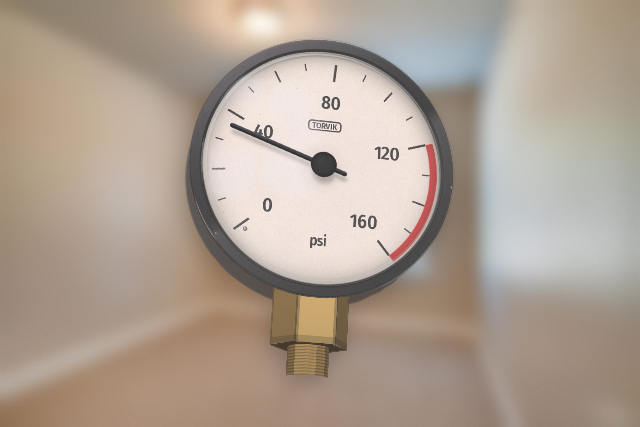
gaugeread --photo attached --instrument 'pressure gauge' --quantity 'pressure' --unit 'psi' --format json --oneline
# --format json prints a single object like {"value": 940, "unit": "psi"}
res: {"value": 35, "unit": "psi"}
